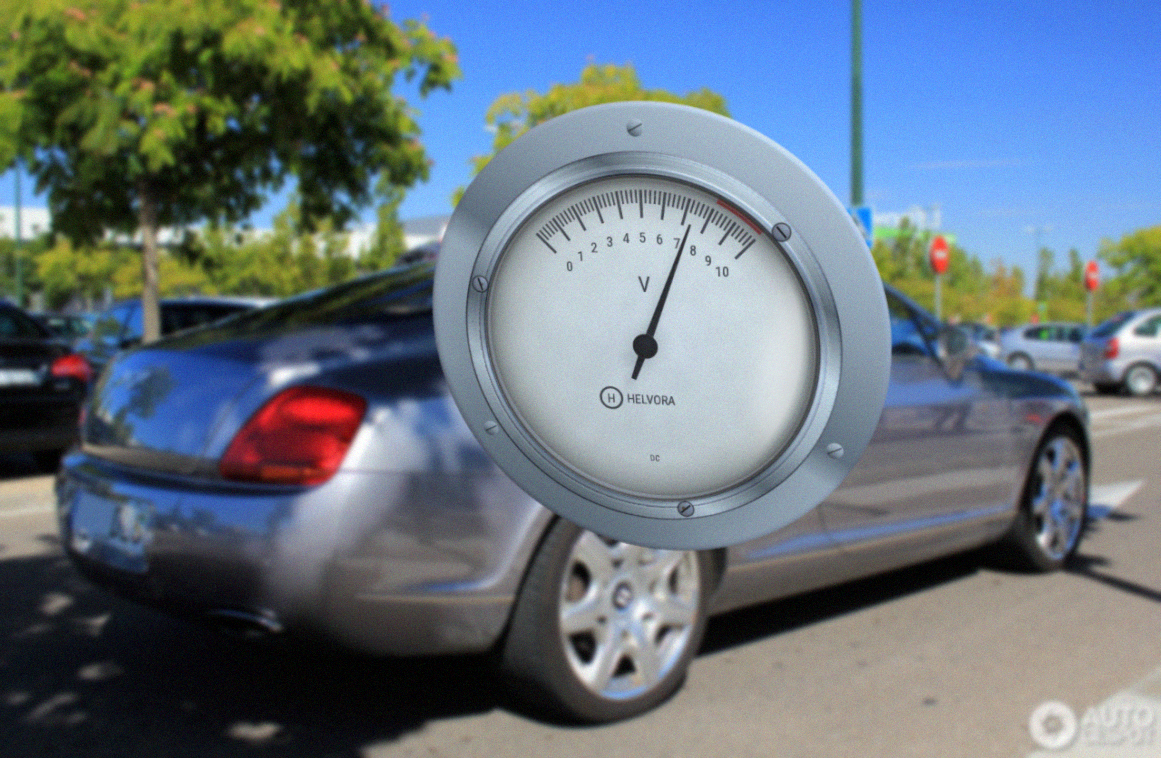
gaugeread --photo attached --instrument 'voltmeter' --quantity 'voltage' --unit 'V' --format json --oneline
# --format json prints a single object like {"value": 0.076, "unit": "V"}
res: {"value": 7.4, "unit": "V"}
